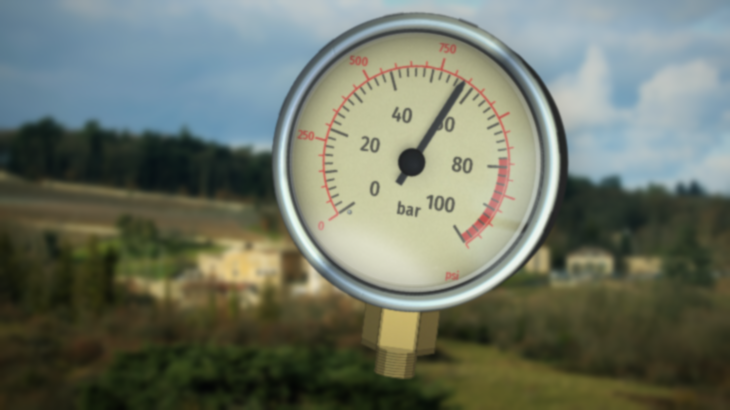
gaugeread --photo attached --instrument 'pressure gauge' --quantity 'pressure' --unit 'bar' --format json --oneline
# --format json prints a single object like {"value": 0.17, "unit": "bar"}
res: {"value": 58, "unit": "bar"}
